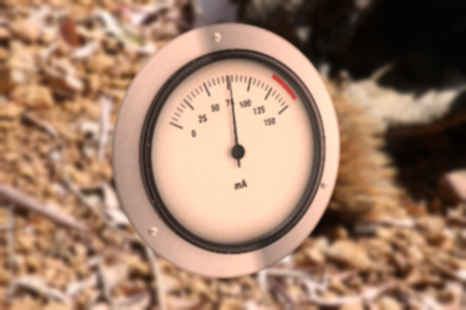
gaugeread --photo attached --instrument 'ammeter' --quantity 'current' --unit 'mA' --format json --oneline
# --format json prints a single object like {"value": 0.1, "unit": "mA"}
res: {"value": 75, "unit": "mA"}
